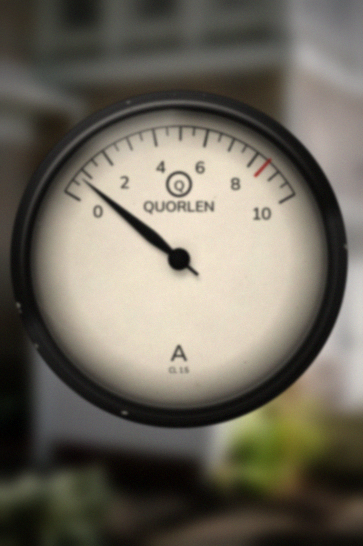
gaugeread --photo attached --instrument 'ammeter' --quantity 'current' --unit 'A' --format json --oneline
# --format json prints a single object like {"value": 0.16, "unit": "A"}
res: {"value": 0.75, "unit": "A"}
